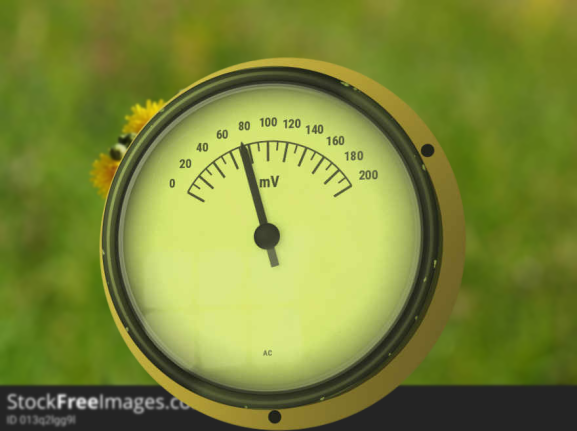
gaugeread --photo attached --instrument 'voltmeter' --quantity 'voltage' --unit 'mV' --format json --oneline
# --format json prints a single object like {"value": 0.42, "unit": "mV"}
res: {"value": 75, "unit": "mV"}
